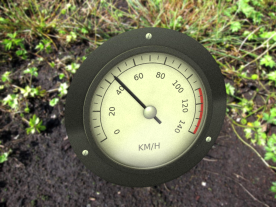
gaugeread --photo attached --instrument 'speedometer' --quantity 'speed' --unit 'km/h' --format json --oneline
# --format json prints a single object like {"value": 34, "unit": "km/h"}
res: {"value": 45, "unit": "km/h"}
